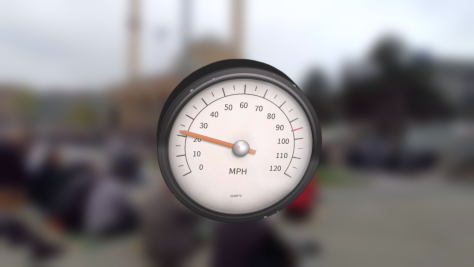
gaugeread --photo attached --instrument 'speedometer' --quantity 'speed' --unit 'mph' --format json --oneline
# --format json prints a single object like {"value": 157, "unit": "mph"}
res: {"value": 22.5, "unit": "mph"}
